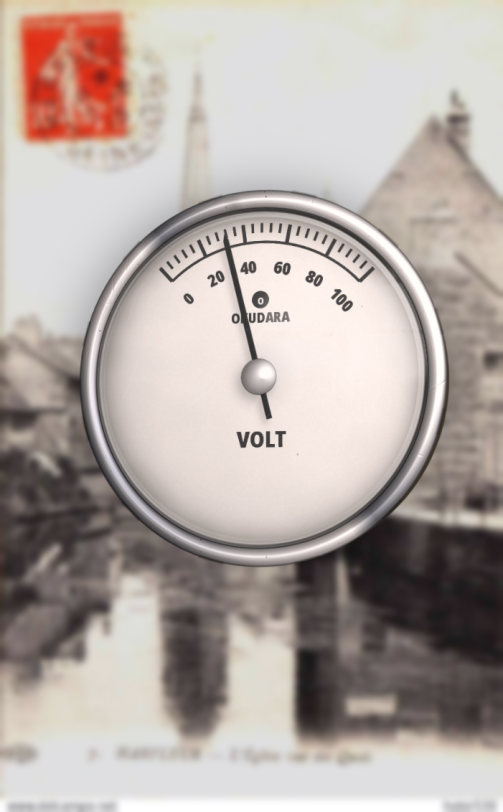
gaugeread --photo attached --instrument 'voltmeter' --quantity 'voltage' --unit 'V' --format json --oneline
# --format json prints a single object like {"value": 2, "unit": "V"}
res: {"value": 32, "unit": "V"}
